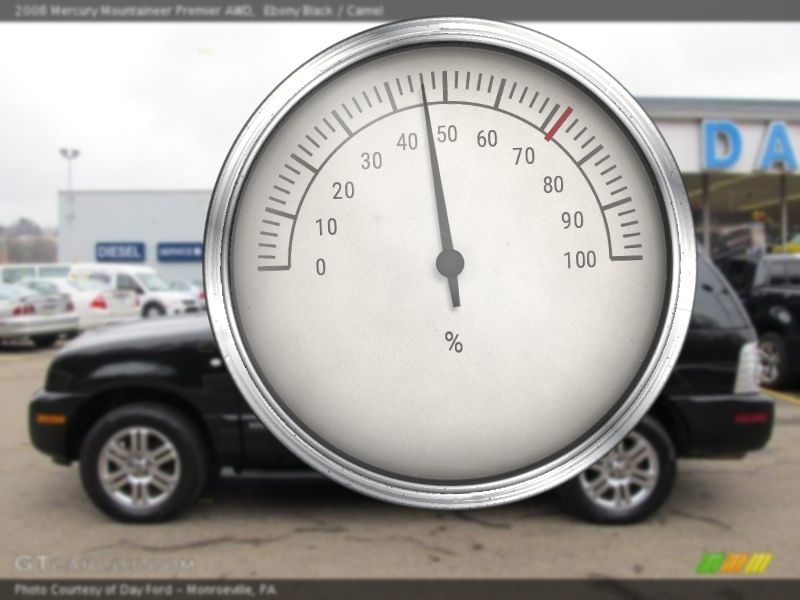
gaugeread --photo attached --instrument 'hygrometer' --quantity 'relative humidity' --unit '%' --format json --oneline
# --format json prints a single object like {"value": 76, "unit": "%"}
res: {"value": 46, "unit": "%"}
